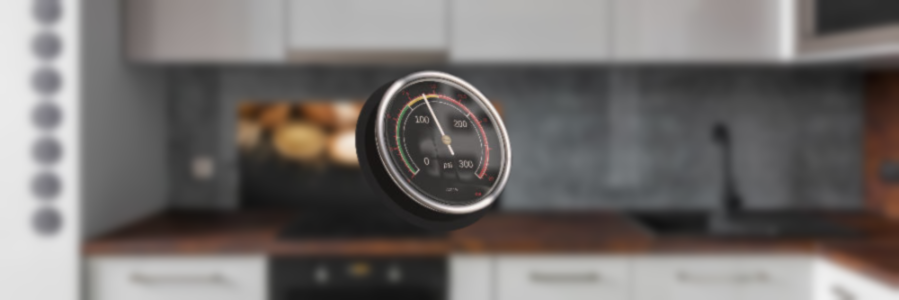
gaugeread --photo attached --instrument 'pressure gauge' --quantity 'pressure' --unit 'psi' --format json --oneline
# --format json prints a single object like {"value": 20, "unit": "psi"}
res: {"value": 125, "unit": "psi"}
